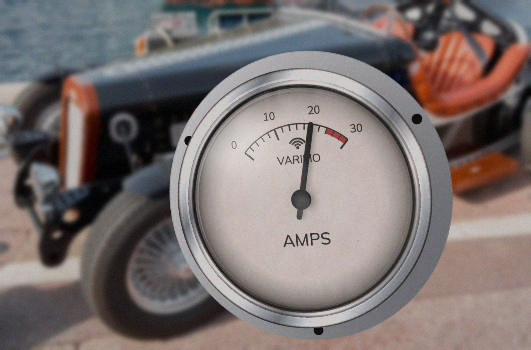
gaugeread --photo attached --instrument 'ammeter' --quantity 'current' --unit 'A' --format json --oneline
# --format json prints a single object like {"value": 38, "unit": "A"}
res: {"value": 20, "unit": "A"}
